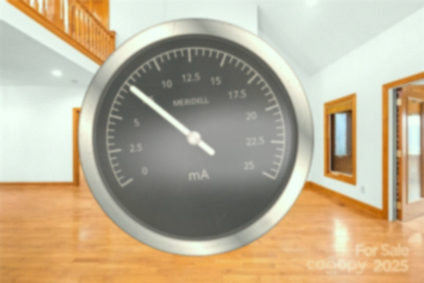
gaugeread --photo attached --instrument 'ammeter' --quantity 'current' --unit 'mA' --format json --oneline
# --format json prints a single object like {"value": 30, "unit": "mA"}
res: {"value": 7.5, "unit": "mA"}
